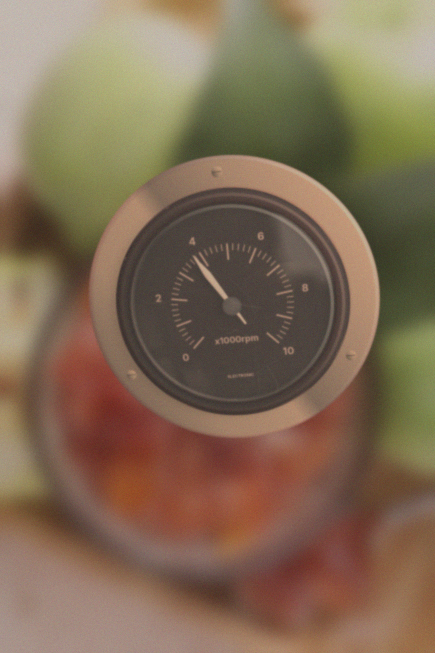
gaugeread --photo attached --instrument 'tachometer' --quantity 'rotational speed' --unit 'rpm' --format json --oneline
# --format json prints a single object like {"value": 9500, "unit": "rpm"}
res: {"value": 3800, "unit": "rpm"}
